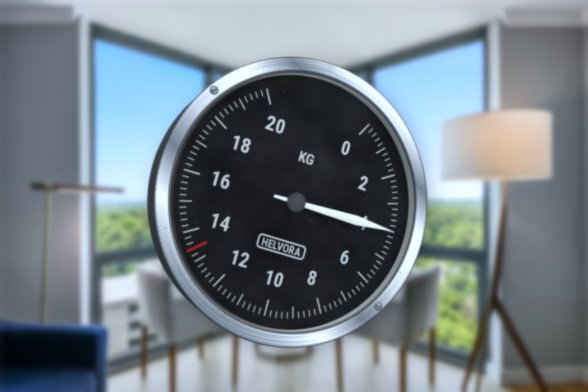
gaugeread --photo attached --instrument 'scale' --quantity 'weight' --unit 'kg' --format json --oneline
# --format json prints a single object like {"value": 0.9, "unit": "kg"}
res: {"value": 4, "unit": "kg"}
